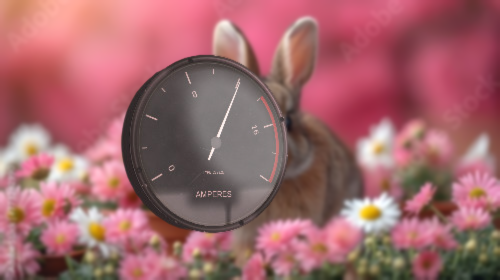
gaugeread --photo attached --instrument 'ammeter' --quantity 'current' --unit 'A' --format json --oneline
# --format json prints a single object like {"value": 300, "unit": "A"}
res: {"value": 12, "unit": "A"}
